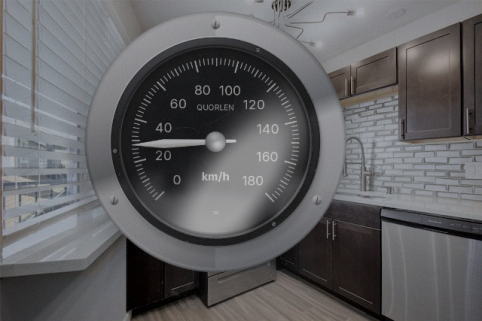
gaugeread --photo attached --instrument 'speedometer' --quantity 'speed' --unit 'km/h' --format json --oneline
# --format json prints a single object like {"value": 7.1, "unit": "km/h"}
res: {"value": 28, "unit": "km/h"}
